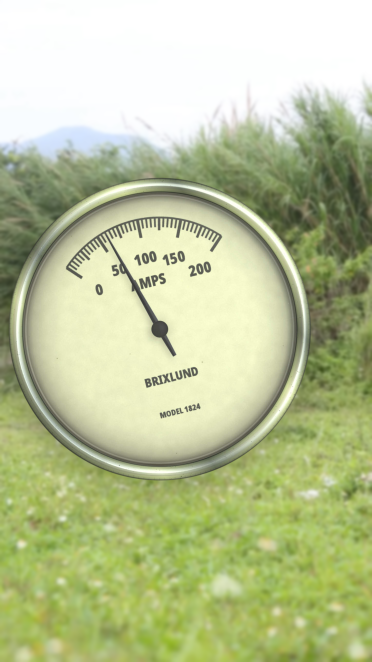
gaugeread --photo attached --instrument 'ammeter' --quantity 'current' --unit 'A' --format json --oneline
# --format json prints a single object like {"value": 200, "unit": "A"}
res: {"value": 60, "unit": "A"}
